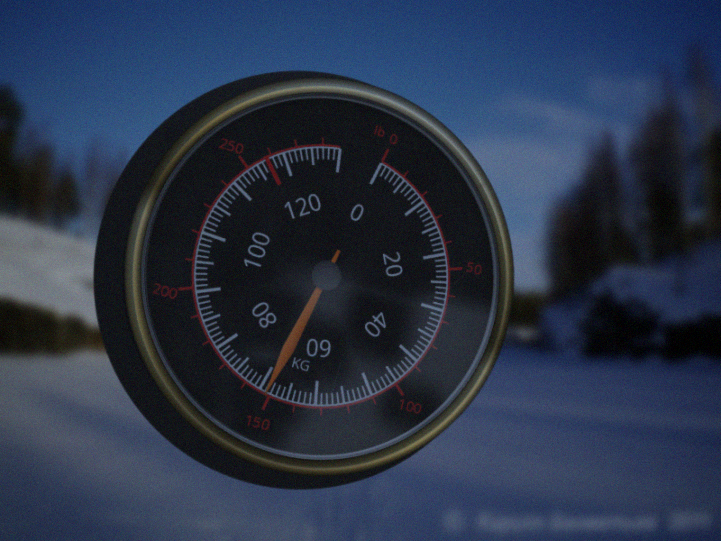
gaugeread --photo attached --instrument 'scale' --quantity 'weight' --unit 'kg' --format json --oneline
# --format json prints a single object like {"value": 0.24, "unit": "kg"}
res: {"value": 69, "unit": "kg"}
